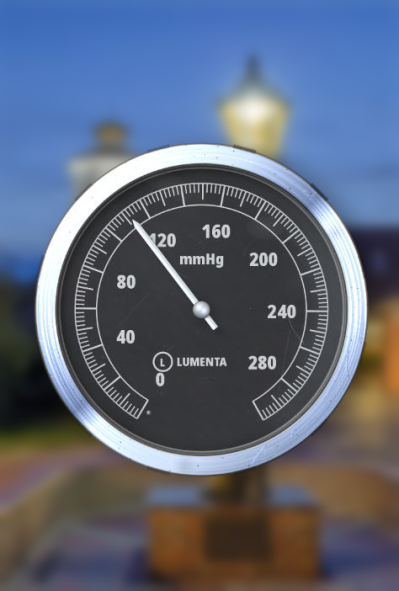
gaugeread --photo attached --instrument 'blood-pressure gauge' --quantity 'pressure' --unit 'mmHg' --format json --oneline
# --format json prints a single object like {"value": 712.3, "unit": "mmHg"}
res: {"value": 112, "unit": "mmHg"}
